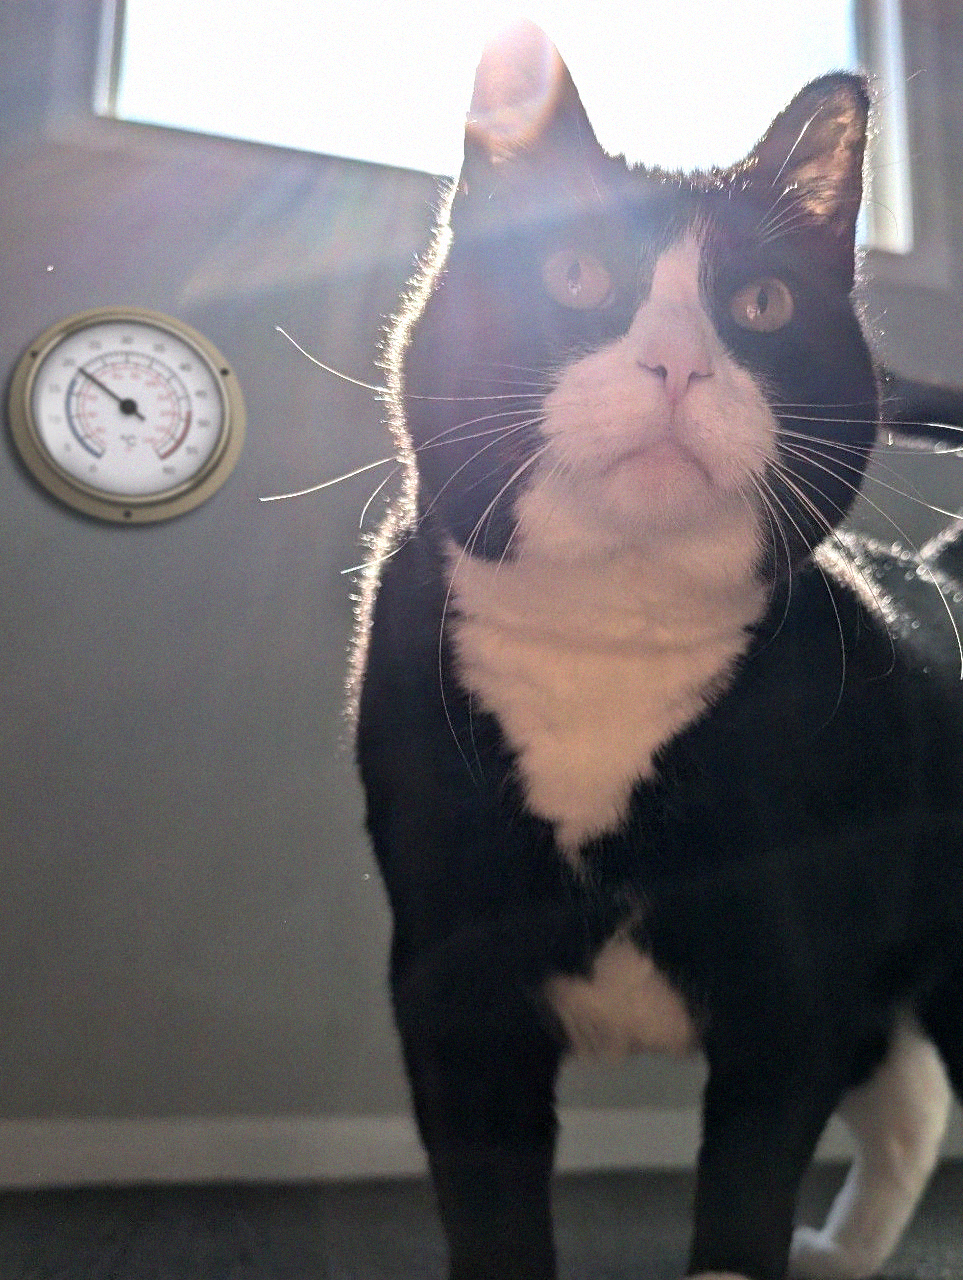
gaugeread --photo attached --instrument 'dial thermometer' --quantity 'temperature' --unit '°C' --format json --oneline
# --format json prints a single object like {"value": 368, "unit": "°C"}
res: {"value": 20, "unit": "°C"}
